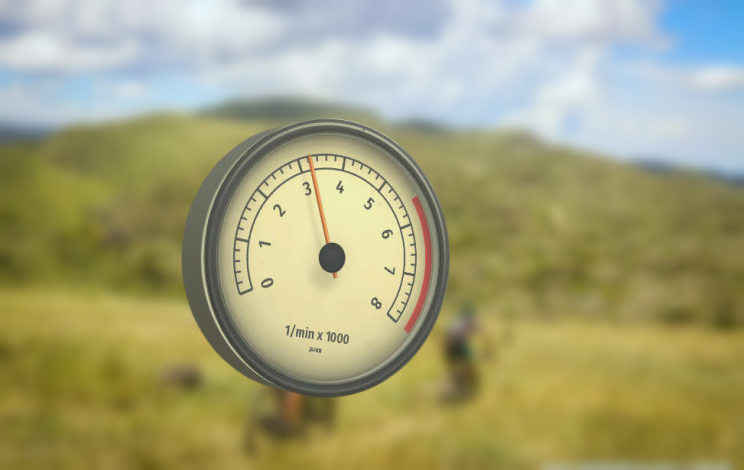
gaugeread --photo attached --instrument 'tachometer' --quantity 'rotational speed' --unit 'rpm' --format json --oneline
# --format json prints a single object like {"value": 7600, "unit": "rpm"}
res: {"value": 3200, "unit": "rpm"}
